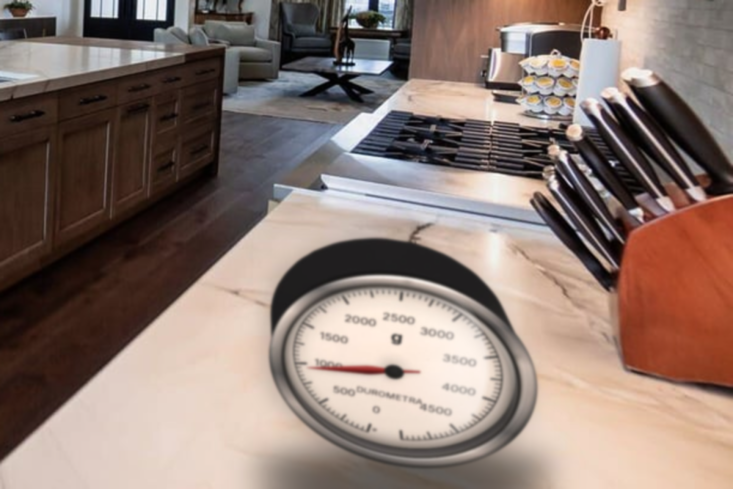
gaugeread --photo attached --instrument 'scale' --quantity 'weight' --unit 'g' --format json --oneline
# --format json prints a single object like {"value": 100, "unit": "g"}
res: {"value": 1000, "unit": "g"}
